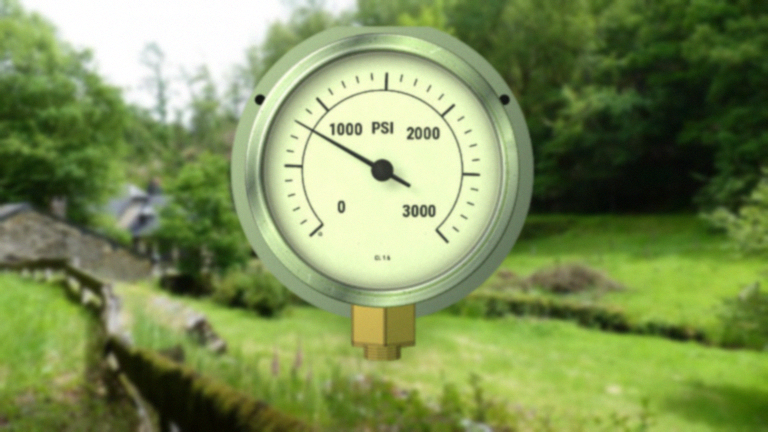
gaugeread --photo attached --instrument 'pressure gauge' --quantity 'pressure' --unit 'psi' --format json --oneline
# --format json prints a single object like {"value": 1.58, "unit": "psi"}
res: {"value": 800, "unit": "psi"}
